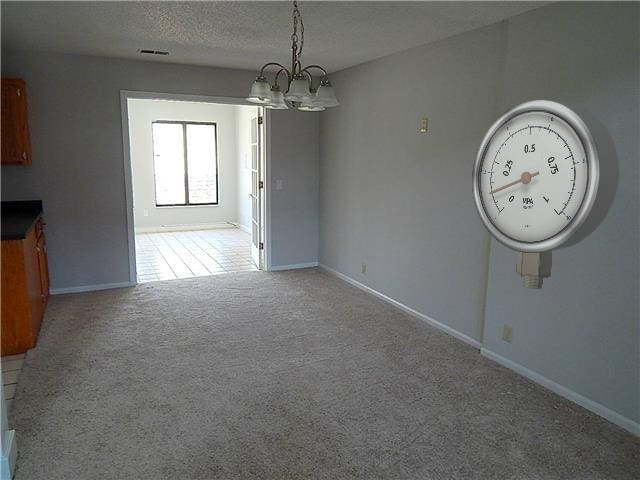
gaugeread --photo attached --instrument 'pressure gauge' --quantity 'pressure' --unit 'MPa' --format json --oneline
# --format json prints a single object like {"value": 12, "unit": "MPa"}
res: {"value": 0.1, "unit": "MPa"}
